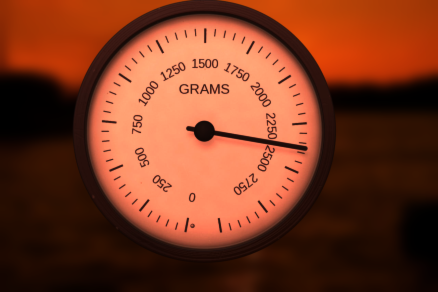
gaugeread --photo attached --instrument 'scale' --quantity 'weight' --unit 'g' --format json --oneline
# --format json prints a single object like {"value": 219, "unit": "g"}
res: {"value": 2375, "unit": "g"}
